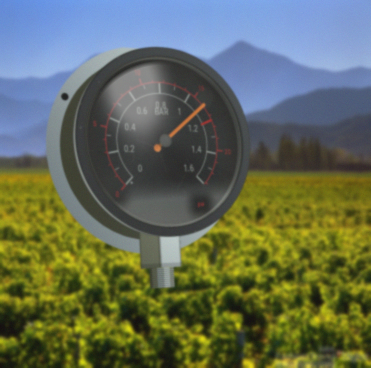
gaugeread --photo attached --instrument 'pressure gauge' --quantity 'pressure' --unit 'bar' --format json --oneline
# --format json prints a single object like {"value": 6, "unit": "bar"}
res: {"value": 1.1, "unit": "bar"}
